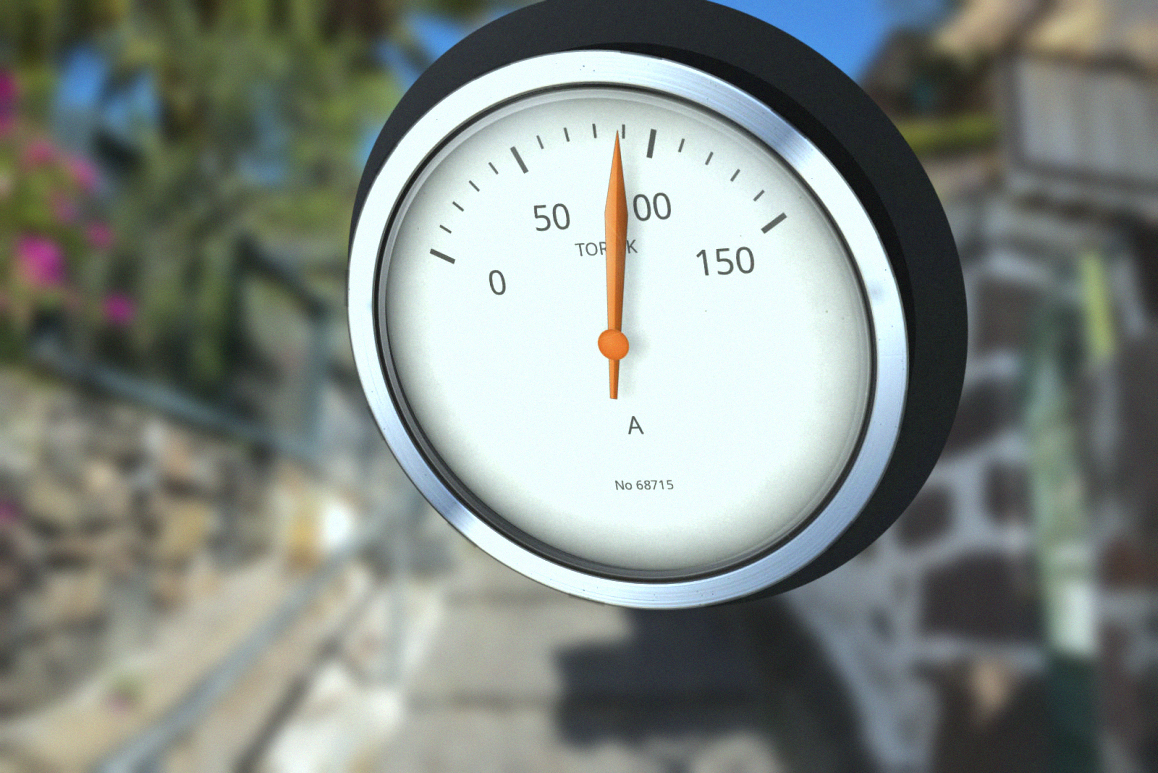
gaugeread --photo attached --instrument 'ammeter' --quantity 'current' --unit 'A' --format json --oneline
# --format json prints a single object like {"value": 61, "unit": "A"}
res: {"value": 90, "unit": "A"}
